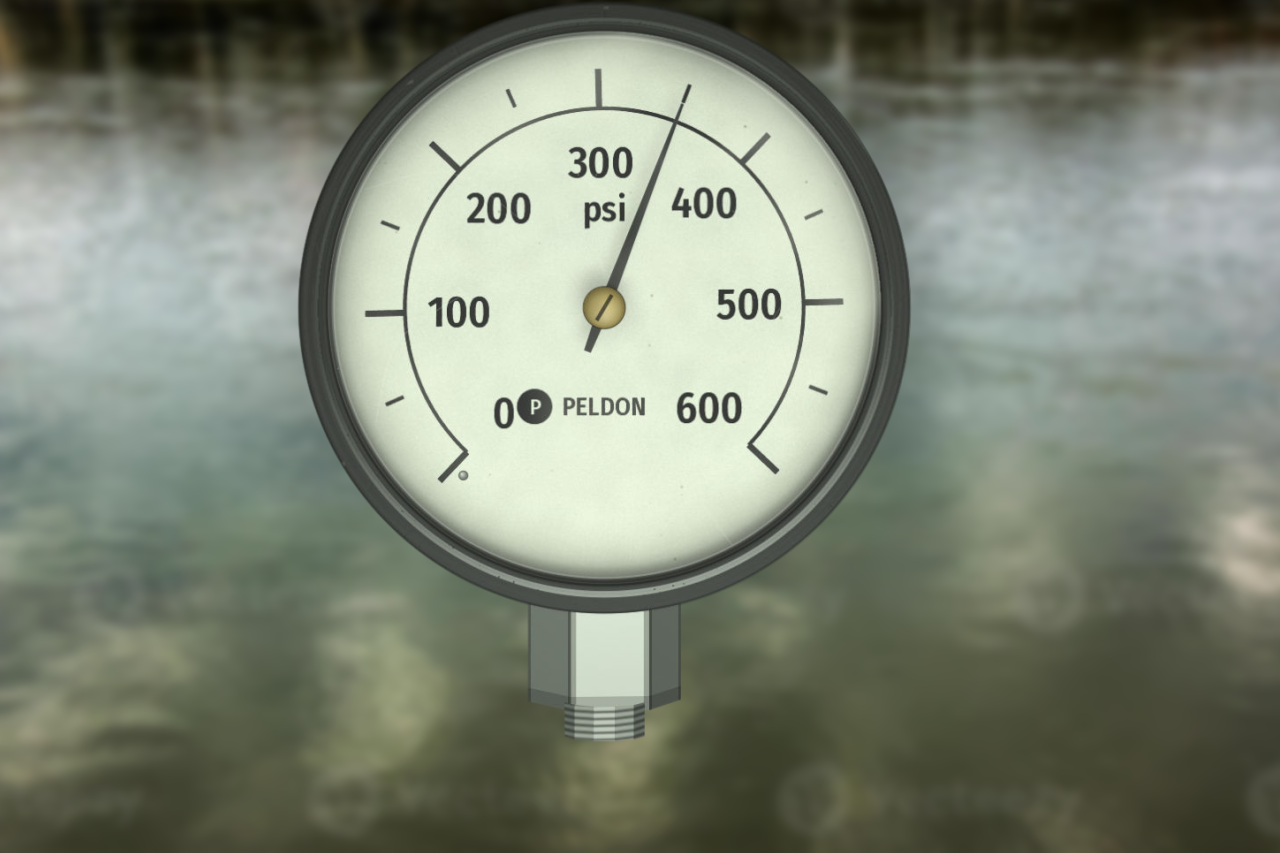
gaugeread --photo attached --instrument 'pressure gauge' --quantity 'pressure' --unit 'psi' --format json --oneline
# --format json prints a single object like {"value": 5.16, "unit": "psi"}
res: {"value": 350, "unit": "psi"}
